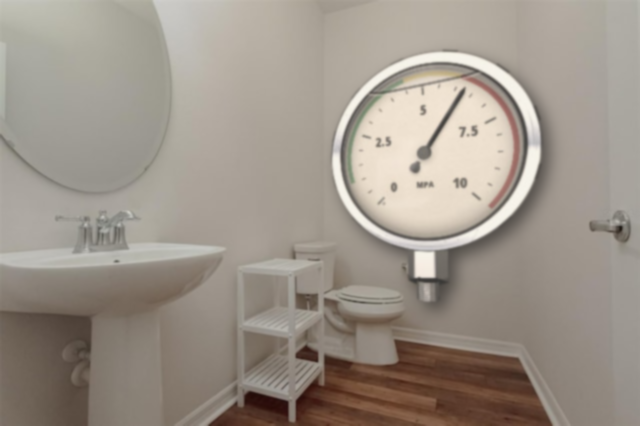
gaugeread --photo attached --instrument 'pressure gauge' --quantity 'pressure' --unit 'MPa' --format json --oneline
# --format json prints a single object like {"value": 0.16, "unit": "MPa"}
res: {"value": 6.25, "unit": "MPa"}
